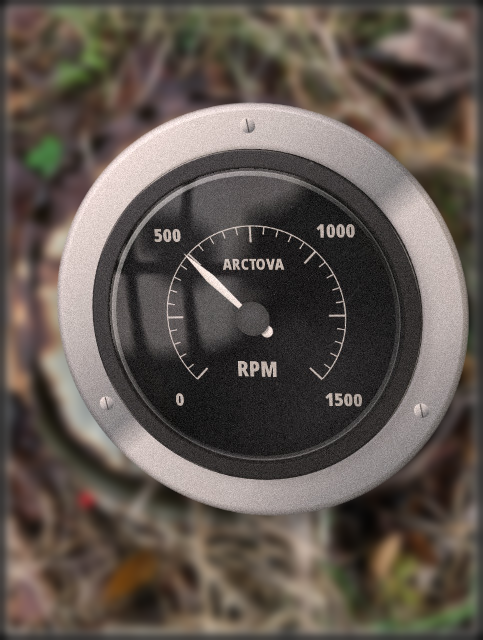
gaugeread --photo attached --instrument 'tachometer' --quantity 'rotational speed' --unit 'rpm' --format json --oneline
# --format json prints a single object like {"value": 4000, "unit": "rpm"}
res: {"value": 500, "unit": "rpm"}
